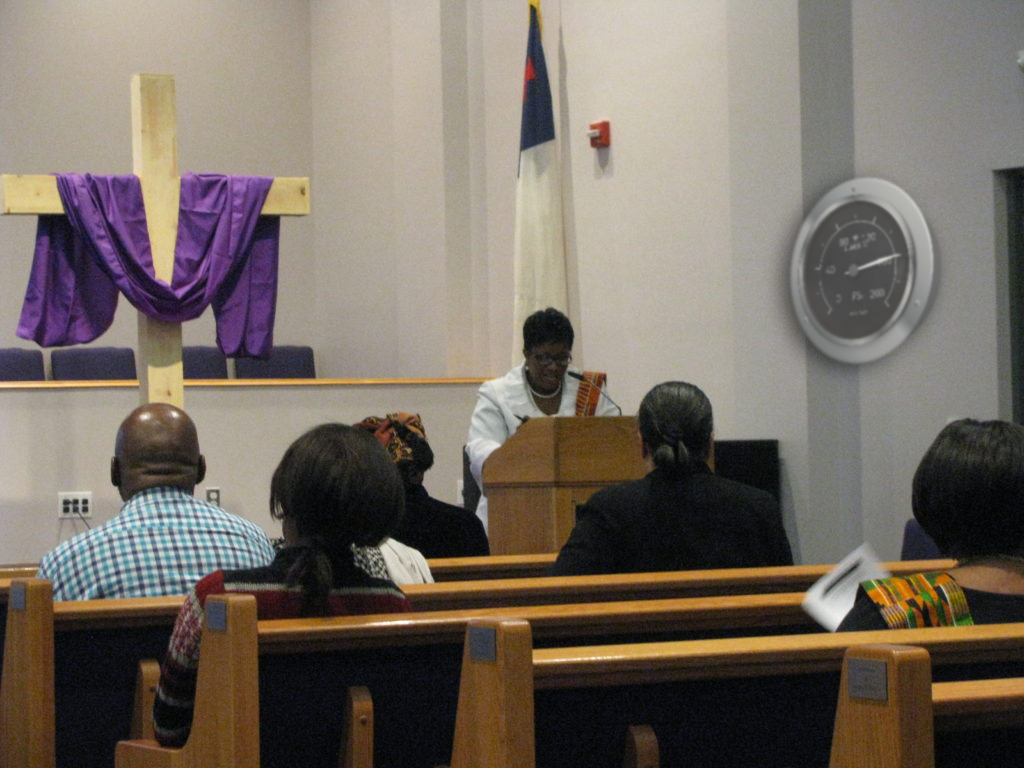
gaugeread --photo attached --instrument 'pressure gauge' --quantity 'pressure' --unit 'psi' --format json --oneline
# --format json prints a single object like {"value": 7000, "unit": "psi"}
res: {"value": 160, "unit": "psi"}
